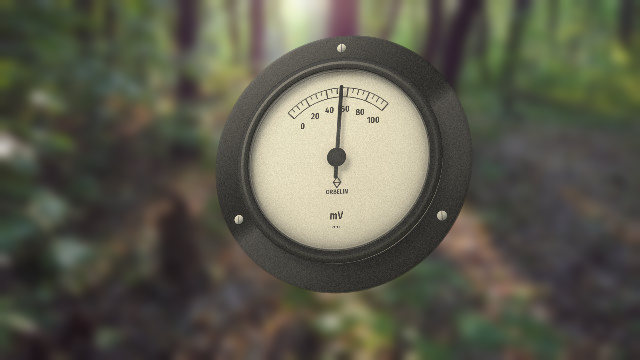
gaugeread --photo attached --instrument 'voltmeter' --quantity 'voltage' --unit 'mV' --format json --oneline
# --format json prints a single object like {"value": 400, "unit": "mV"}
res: {"value": 55, "unit": "mV"}
